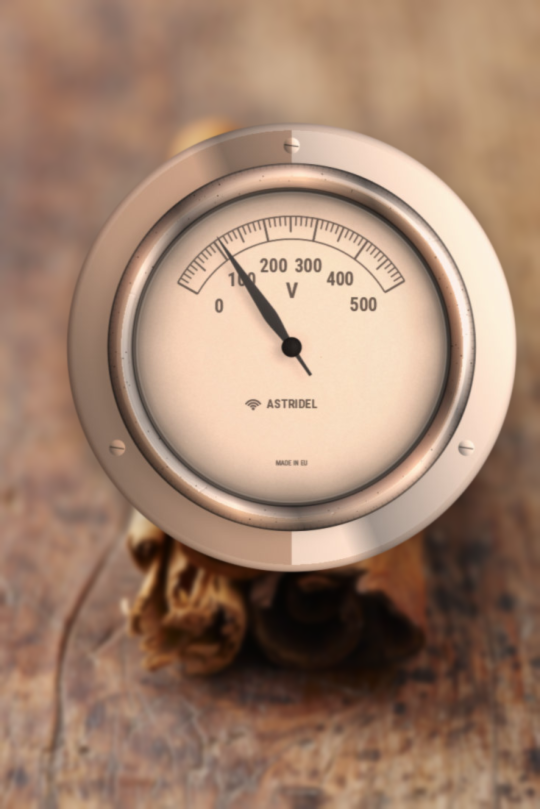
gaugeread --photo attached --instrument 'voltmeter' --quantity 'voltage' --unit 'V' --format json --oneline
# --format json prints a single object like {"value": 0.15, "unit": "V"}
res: {"value": 110, "unit": "V"}
